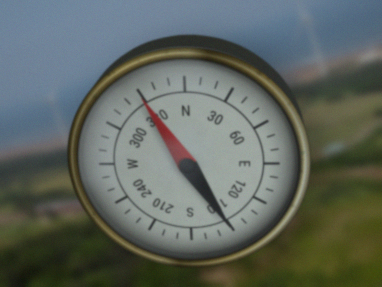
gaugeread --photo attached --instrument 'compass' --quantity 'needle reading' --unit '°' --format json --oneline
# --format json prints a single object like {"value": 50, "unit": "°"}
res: {"value": 330, "unit": "°"}
